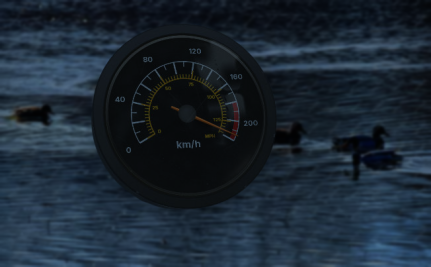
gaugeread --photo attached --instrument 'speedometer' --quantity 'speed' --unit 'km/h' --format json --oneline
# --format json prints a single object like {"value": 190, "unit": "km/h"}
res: {"value": 215, "unit": "km/h"}
